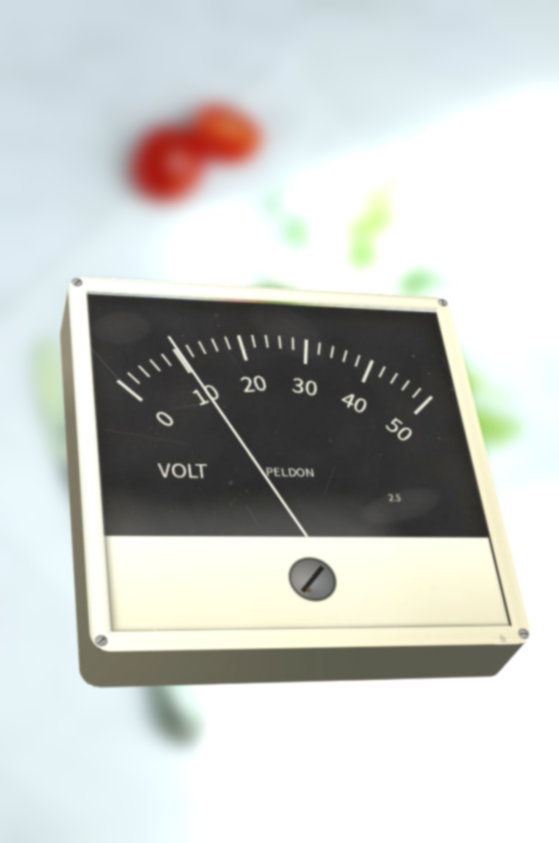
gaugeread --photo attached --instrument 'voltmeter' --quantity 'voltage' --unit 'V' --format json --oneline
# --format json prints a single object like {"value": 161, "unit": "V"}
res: {"value": 10, "unit": "V"}
